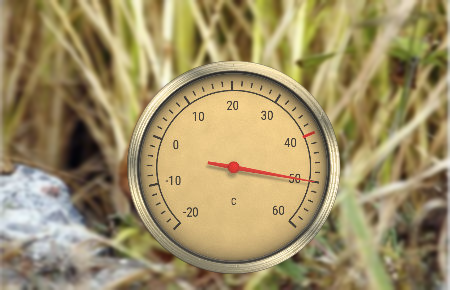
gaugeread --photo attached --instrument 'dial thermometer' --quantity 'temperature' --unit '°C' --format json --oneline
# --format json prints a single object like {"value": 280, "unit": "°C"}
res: {"value": 50, "unit": "°C"}
